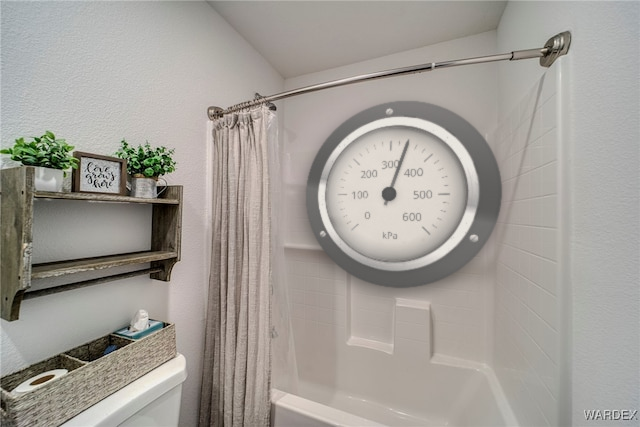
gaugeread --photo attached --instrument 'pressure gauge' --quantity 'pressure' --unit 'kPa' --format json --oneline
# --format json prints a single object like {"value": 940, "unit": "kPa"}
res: {"value": 340, "unit": "kPa"}
